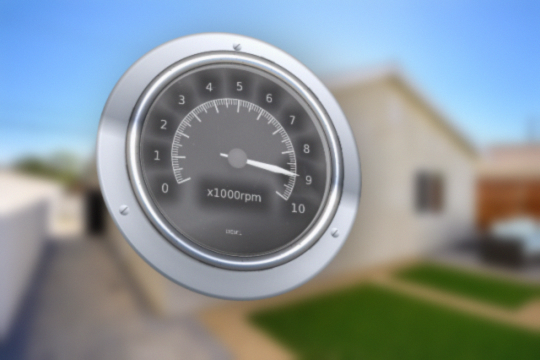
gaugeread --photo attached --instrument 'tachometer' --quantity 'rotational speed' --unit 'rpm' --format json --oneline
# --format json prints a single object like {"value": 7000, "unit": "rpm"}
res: {"value": 9000, "unit": "rpm"}
